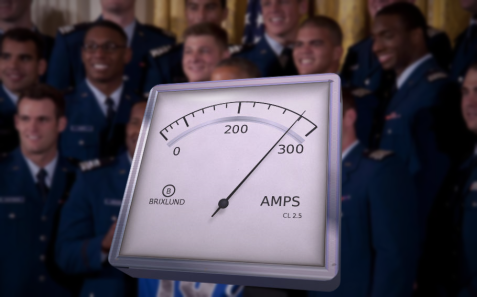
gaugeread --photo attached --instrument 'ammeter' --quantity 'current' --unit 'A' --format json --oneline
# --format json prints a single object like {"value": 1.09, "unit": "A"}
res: {"value": 280, "unit": "A"}
